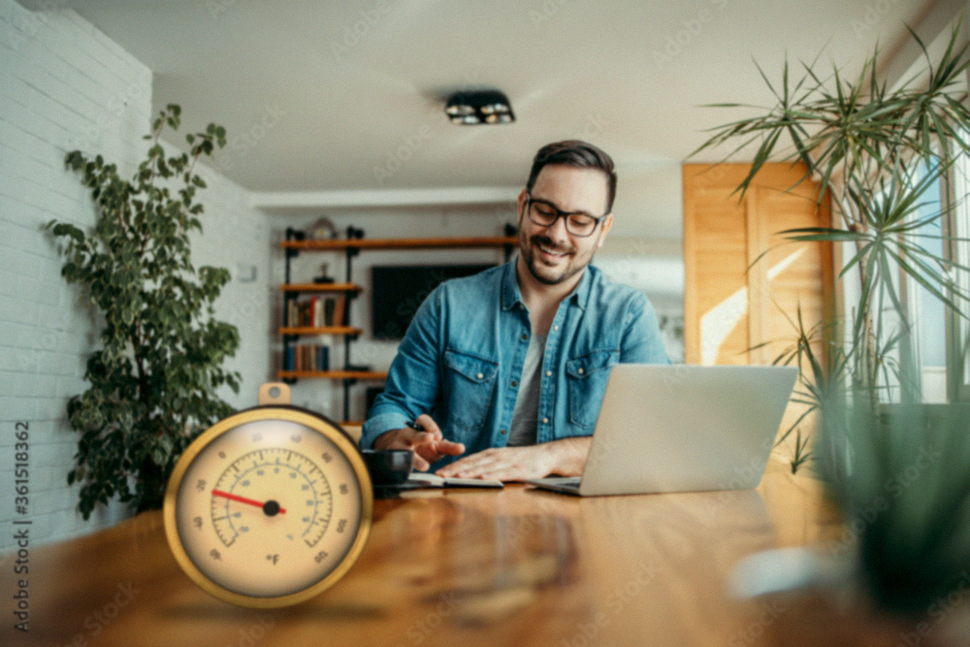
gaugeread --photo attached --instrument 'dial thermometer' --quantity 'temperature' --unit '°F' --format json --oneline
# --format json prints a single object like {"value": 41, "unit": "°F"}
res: {"value": -20, "unit": "°F"}
